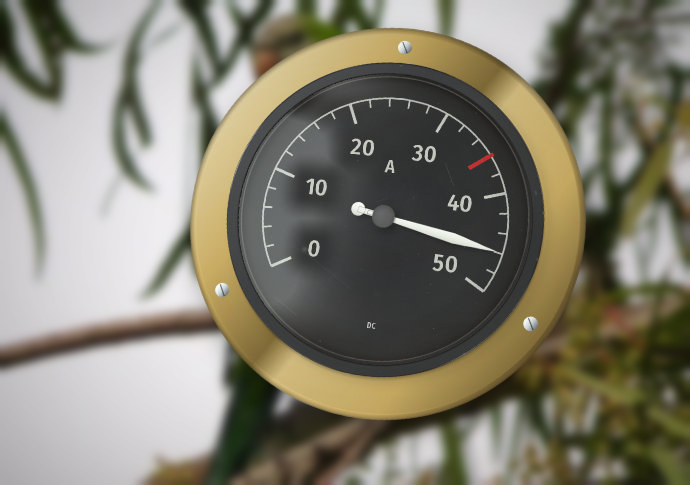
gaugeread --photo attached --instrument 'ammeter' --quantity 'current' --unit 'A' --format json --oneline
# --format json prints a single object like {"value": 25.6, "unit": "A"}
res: {"value": 46, "unit": "A"}
